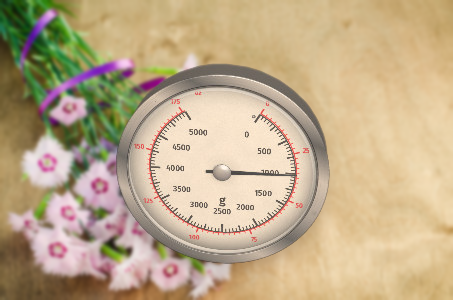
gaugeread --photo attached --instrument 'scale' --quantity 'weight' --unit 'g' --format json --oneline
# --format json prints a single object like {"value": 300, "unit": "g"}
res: {"value": 1000, "unit": "g"}
